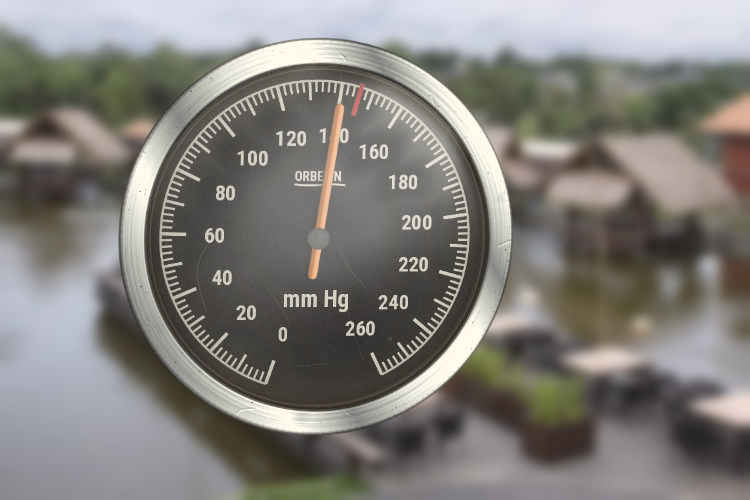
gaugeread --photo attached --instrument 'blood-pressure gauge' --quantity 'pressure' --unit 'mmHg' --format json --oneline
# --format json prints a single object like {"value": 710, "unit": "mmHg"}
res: {"value": 140, "unit": "mmHg"}
